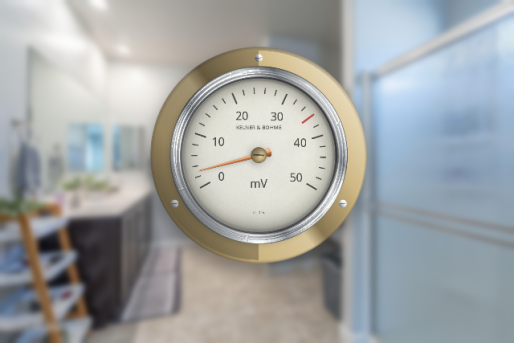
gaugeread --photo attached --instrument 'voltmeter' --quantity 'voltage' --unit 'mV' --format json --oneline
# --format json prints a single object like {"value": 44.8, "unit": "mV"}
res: {"value": 3, "unit": "mV"}
